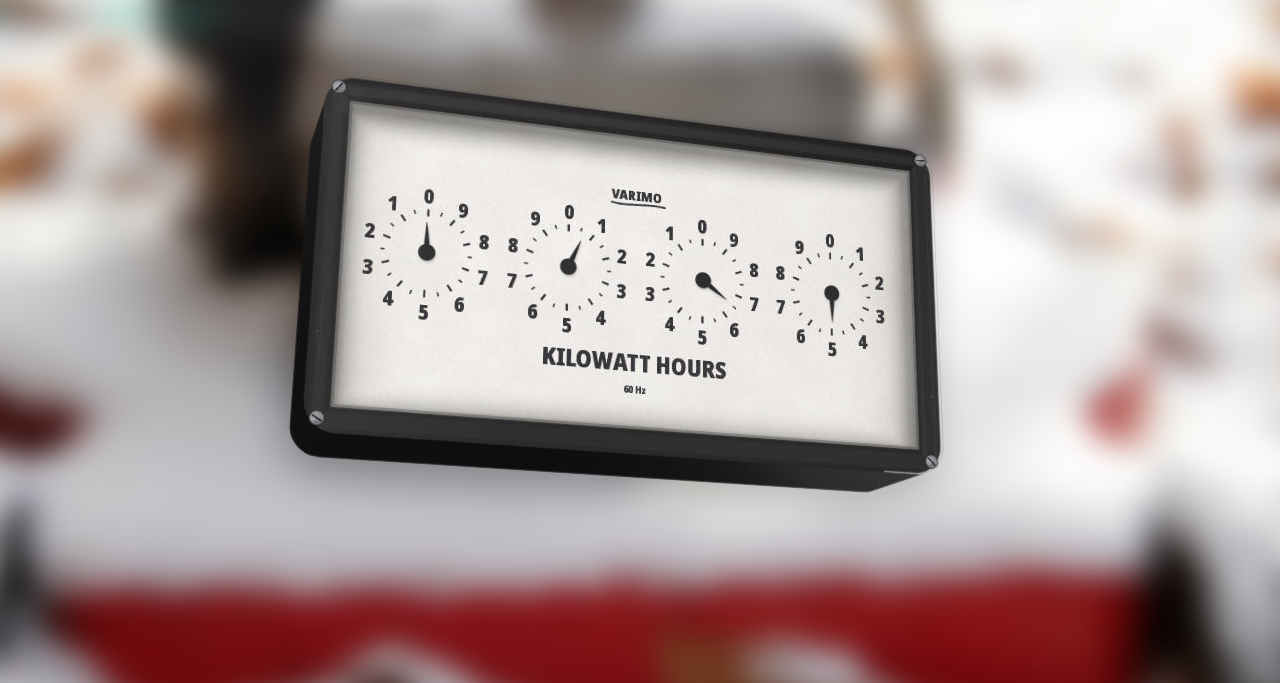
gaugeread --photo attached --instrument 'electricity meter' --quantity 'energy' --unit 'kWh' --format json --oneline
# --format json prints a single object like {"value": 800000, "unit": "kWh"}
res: {"value": 65, "unit": "kWh"}
